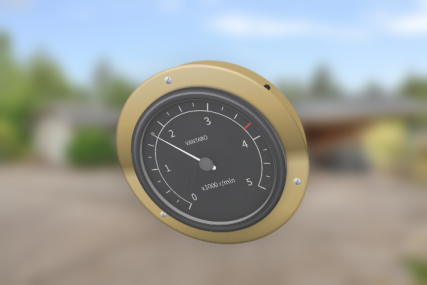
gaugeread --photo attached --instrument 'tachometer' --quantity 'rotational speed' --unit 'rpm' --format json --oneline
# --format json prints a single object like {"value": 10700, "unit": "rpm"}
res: {"value": 1750, "unit": "rpm"}
